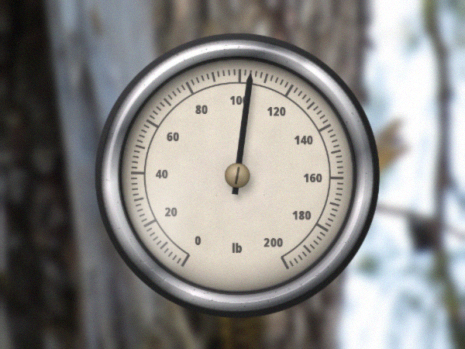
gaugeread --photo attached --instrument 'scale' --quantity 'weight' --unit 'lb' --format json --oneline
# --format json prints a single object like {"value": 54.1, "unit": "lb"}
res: {"value": 104, "unit": "lb"}
